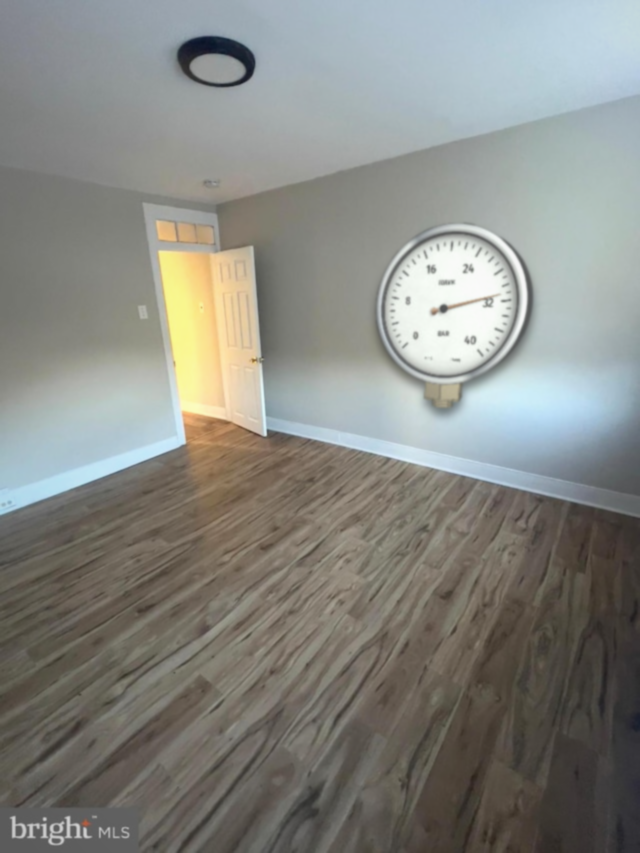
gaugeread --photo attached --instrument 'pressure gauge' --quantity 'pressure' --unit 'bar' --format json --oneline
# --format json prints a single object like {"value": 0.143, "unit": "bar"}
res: {"value": 31, "unit": "bar"}
